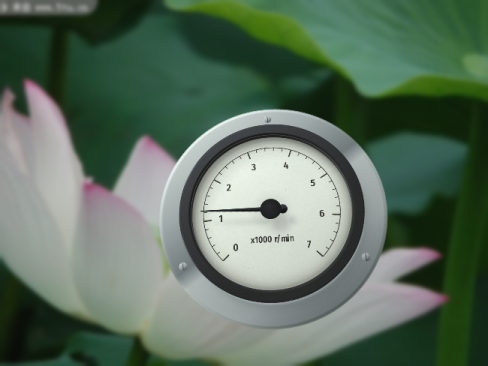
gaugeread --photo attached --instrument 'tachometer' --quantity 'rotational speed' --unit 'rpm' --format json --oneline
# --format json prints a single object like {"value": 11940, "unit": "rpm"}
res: {"value": 1200, "unit": "rpm"}
